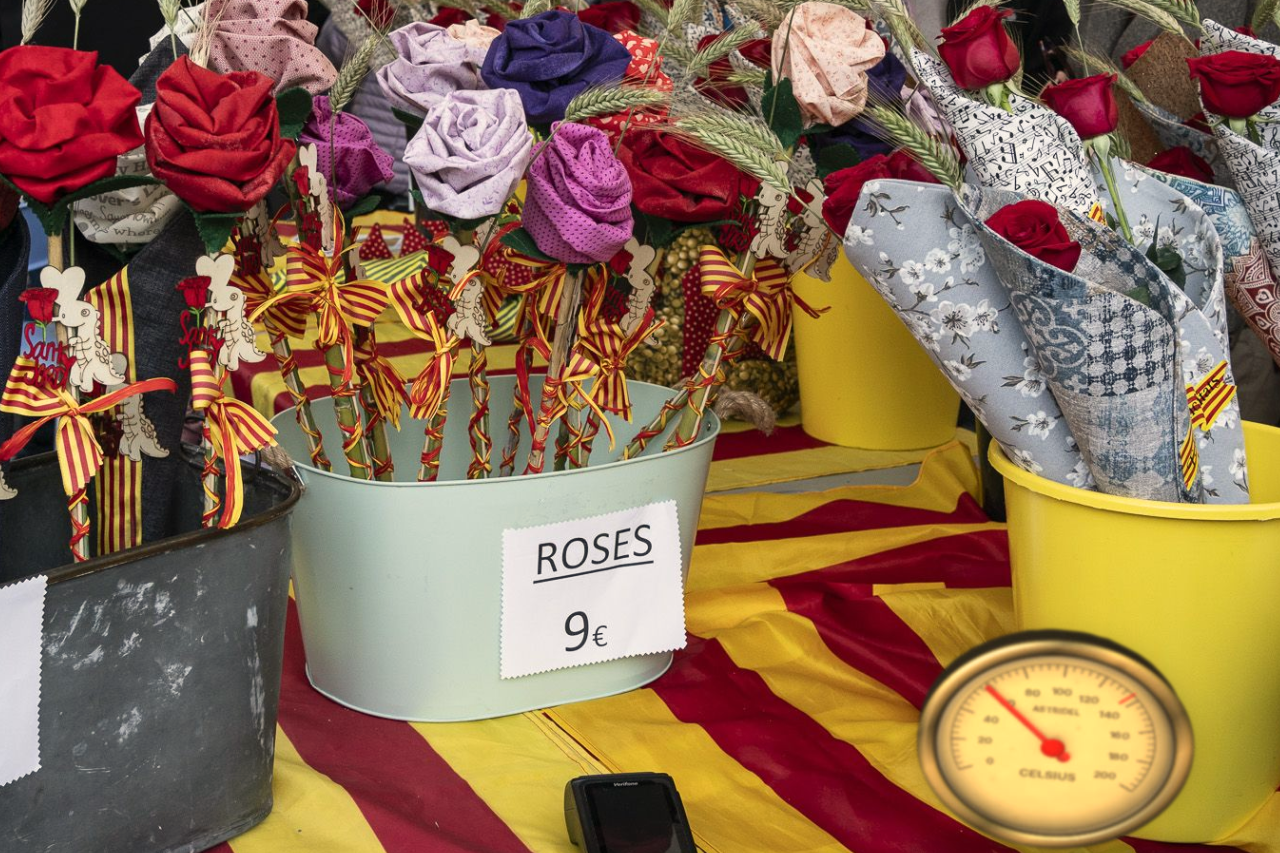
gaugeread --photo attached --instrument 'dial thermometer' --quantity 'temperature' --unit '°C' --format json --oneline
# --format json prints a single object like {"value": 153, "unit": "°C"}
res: {"value": 60, "unit": "°C"}
